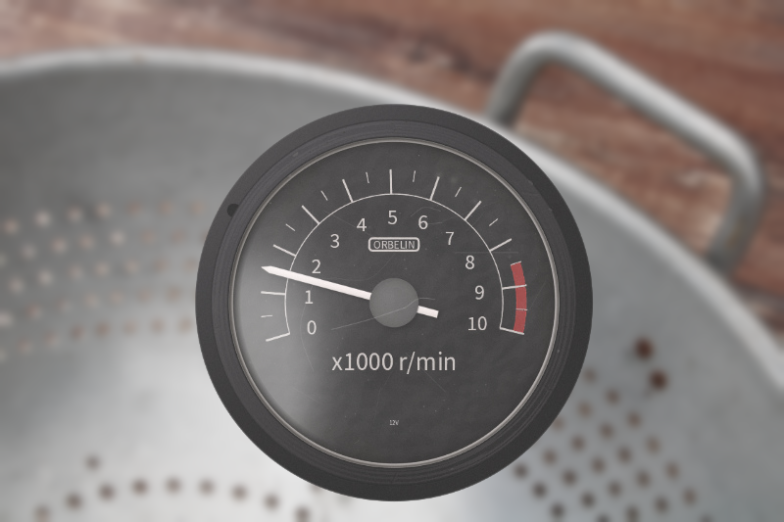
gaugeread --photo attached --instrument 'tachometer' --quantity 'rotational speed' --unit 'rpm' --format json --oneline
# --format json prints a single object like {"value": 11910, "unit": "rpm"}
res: {"value": 1500, "unit": "rpm"}
